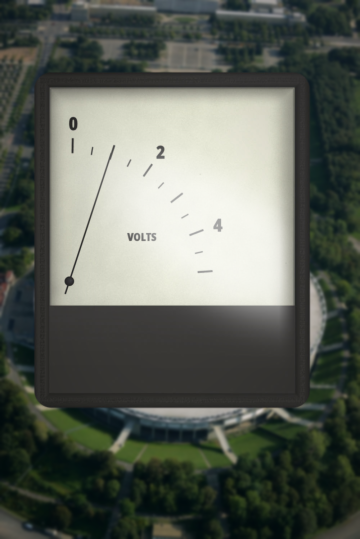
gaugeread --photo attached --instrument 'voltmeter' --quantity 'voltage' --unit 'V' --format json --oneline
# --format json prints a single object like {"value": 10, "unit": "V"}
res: {"value": 1, "unit": "V"}
